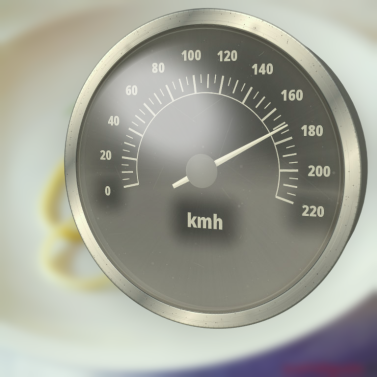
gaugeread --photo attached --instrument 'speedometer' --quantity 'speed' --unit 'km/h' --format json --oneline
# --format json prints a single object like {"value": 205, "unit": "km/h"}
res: {"value": 172.5, "unit": "km/h"}
